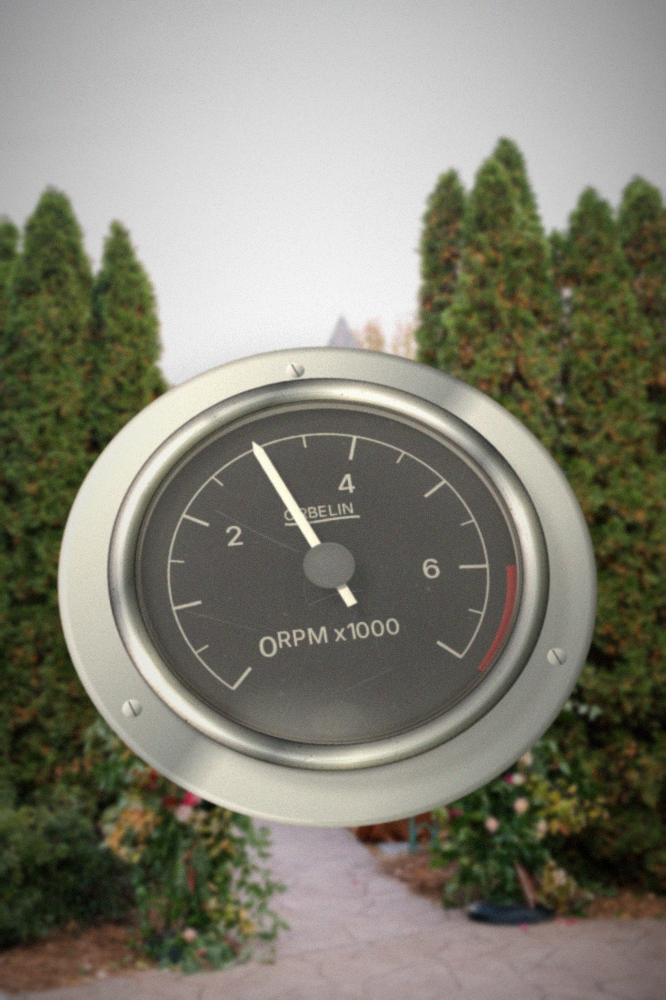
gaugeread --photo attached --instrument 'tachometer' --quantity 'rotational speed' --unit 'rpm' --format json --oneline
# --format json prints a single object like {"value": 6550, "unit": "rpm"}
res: {"value": 3000, "unit": "rpm"}
